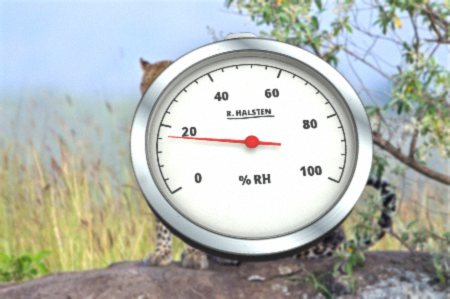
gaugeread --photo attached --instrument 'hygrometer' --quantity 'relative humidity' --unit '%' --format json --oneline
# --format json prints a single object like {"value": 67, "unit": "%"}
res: {"value": 16, "unit": "%"}
